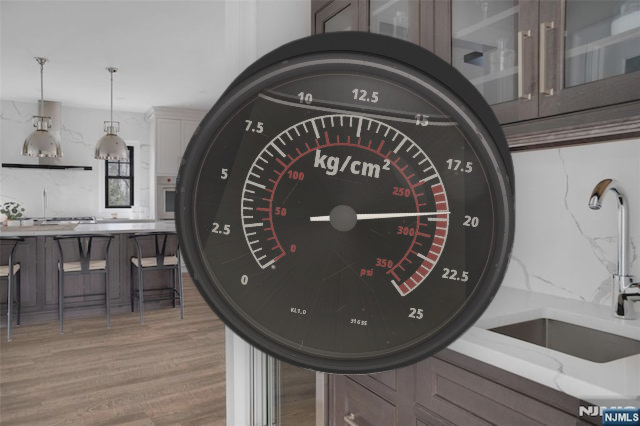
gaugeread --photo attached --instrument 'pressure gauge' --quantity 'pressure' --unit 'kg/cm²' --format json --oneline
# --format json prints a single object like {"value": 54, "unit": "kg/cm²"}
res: {"value": 19.5, "unit": "kg/cm²"}
